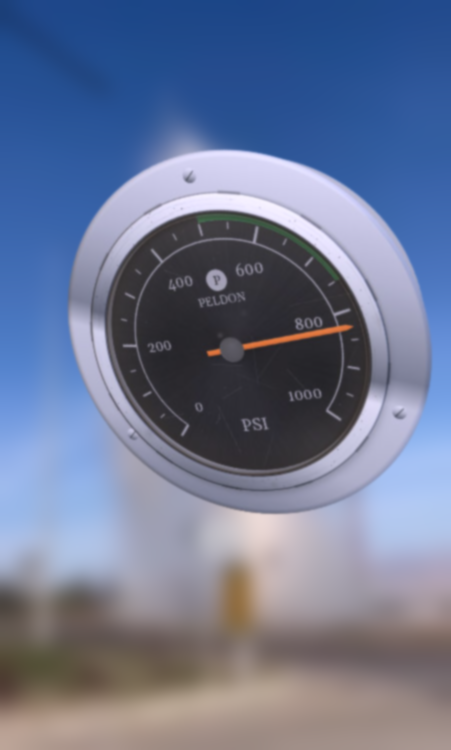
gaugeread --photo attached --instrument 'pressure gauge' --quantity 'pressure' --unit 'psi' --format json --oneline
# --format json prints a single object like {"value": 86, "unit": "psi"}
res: {"value": 825, "unit": "psi"}
